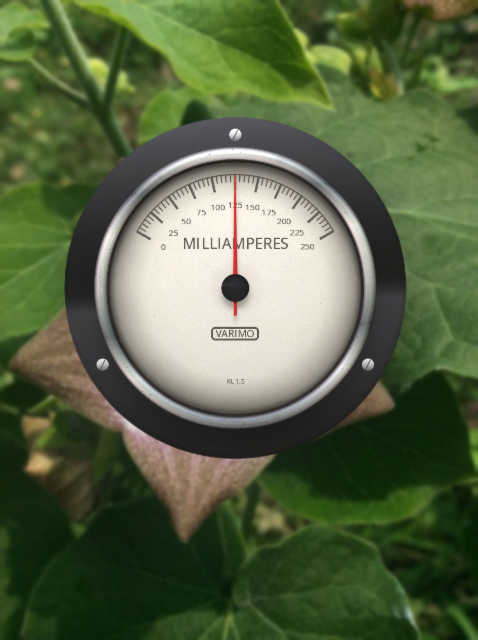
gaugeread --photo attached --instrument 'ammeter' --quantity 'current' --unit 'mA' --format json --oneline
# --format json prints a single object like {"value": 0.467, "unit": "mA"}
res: {"value": 125, "unit": "mA"}
